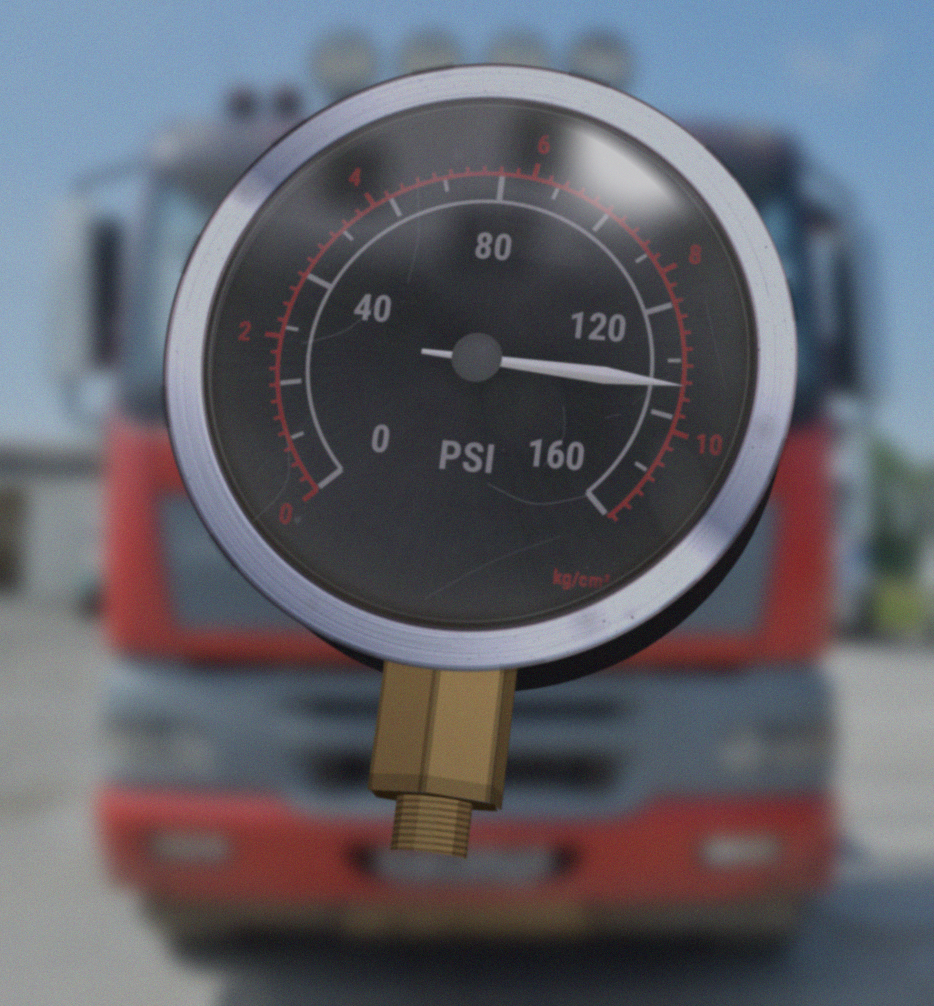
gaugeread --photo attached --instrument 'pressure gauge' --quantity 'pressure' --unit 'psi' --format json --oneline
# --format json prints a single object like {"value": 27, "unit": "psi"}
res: {"value": 135, "unit": "psi"}
